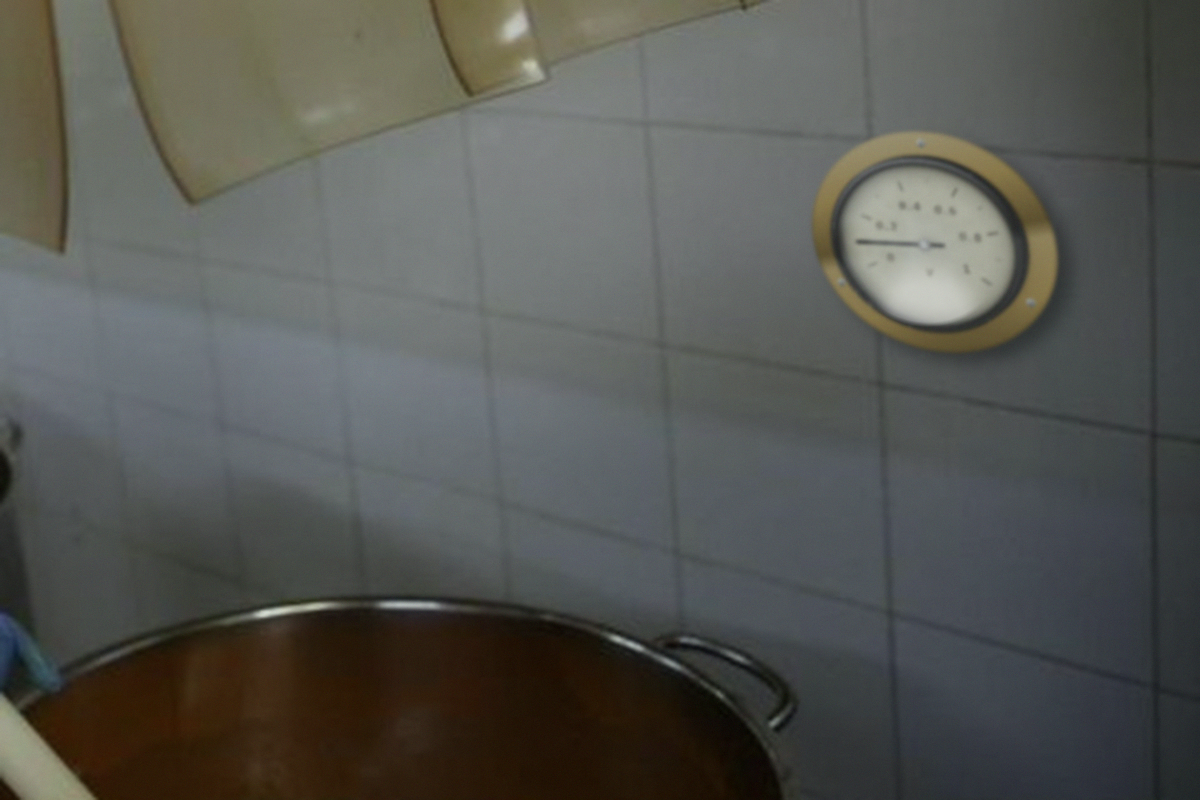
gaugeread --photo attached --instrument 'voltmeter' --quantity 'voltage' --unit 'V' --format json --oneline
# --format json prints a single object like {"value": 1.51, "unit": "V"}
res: {"value": 0.1, "unit": "V"}
